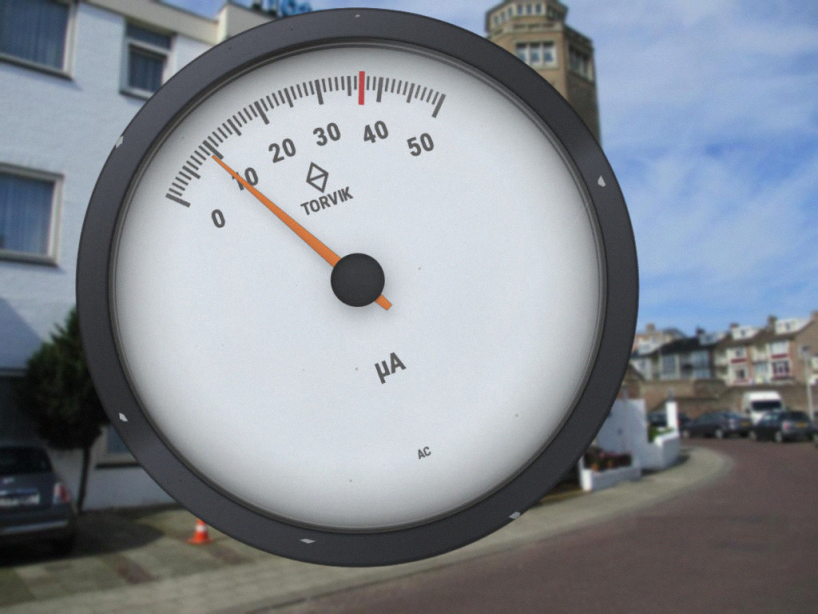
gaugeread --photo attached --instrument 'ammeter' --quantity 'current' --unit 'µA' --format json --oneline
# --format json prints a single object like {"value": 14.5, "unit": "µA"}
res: {"value": 9, "unit": "µA"}
